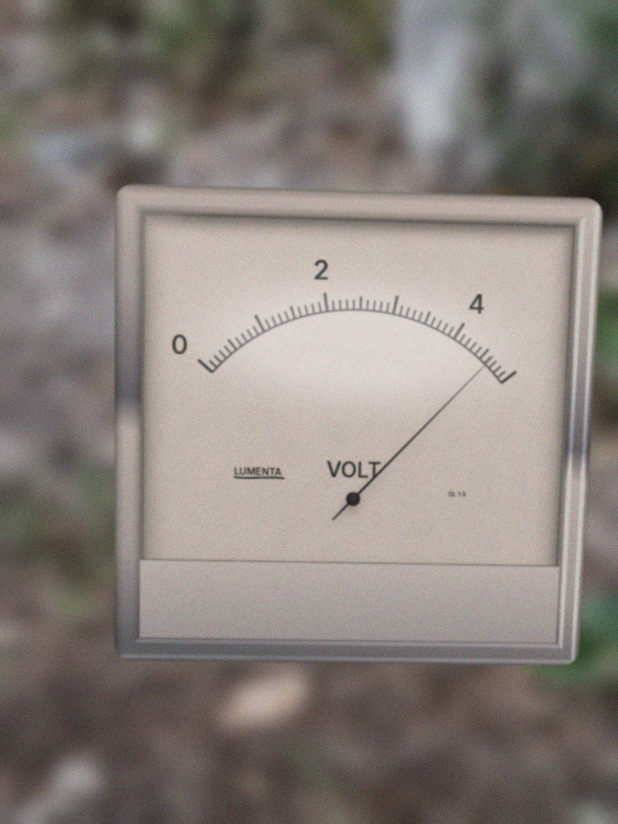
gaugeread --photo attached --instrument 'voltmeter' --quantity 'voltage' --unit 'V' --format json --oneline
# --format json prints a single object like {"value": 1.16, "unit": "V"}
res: {"value": 4.6, "unit": "V"}
